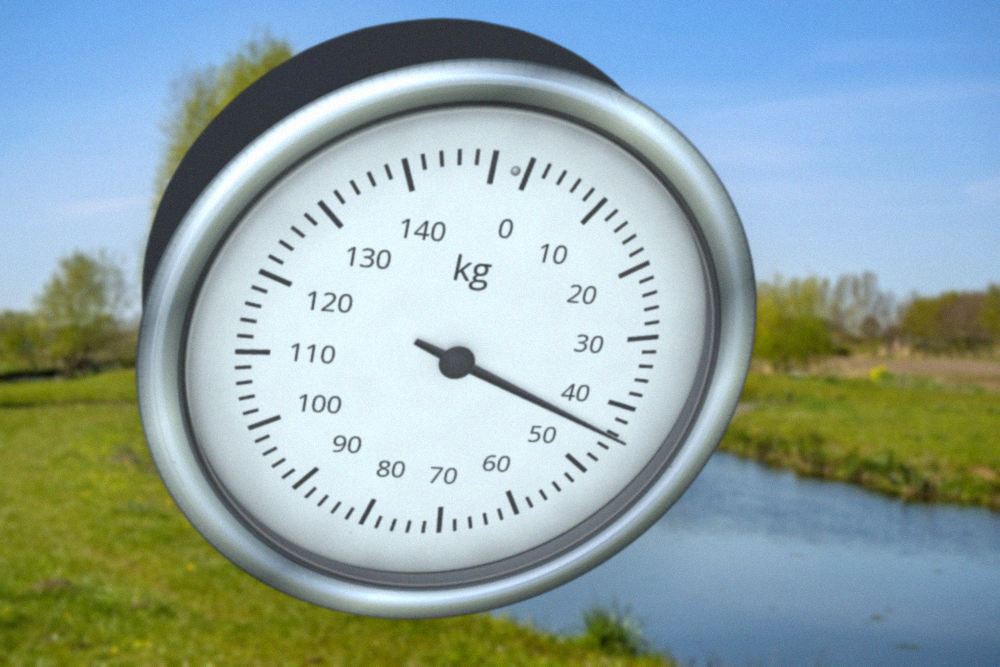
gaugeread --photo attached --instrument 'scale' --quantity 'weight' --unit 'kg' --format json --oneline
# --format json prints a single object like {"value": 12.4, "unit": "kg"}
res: {"value": 44, "unit": "kg"}
